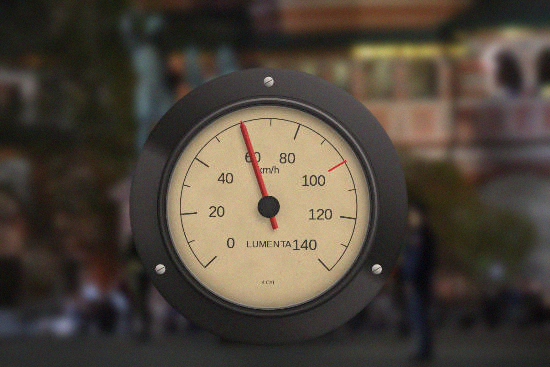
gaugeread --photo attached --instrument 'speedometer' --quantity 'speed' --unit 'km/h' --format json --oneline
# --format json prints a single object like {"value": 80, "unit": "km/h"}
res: {"value": 60, "unit": "km/h"}
